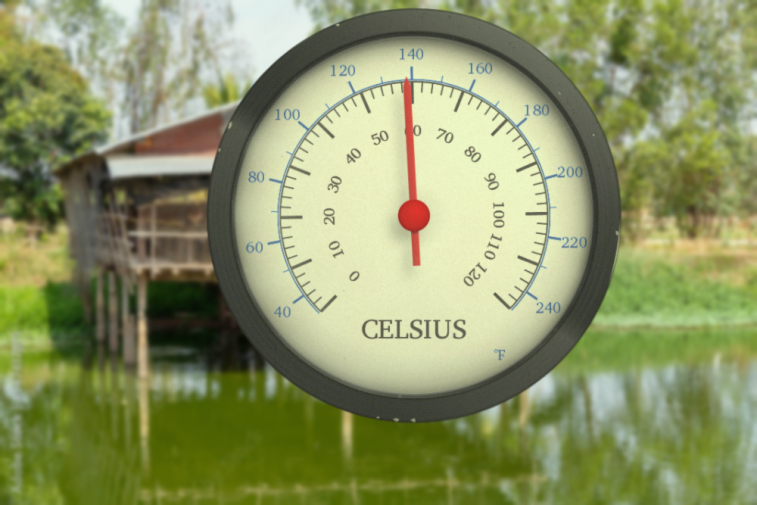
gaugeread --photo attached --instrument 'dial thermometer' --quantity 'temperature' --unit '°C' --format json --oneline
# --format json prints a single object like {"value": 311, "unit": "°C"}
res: {"value": 59, "unit": "°C"}
